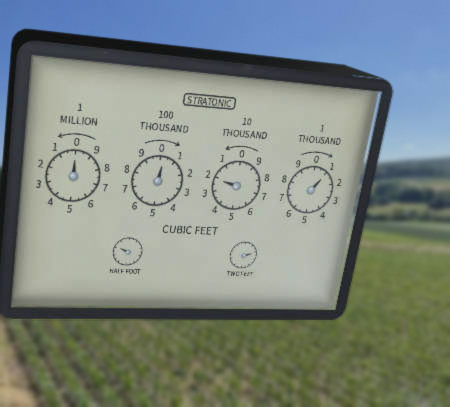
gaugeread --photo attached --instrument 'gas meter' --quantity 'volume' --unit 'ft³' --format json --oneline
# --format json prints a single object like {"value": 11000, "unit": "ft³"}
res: {"value": 2100, "unit": "ft³"}
